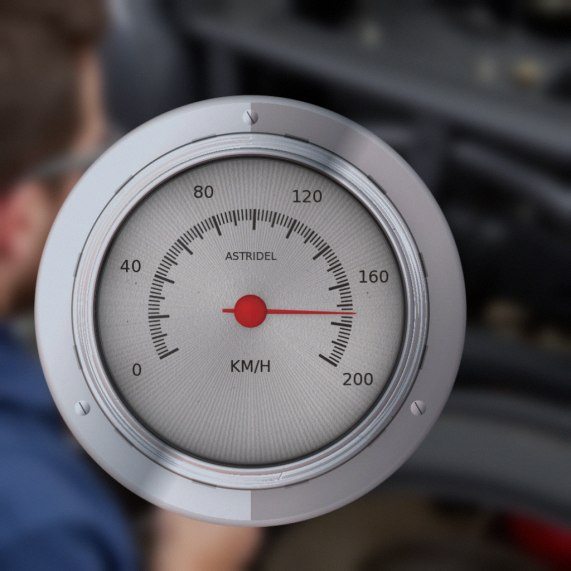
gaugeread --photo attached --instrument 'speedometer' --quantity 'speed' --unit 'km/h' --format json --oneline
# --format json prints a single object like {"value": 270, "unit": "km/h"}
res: {"value": 174, "unit": "km/h"}
